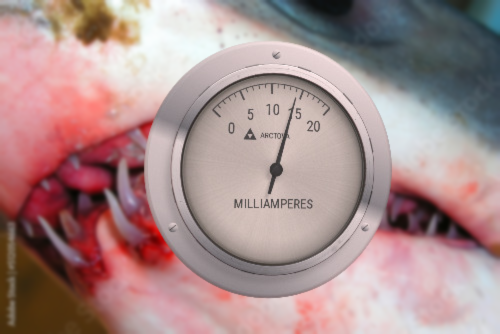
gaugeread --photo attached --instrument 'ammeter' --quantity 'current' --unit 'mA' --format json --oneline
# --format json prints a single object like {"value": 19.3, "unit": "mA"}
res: {"value": 14, "unit": "mA"}
